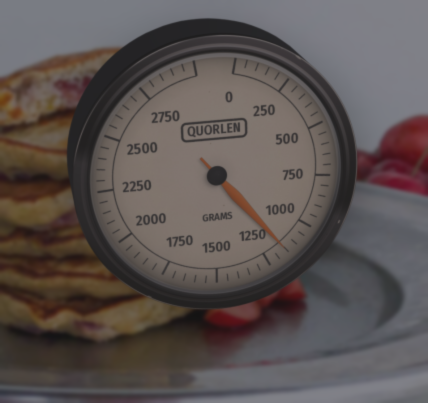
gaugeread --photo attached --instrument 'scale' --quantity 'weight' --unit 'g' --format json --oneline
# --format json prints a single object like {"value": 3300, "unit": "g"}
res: {"value": 1150, "unit": "g"}
